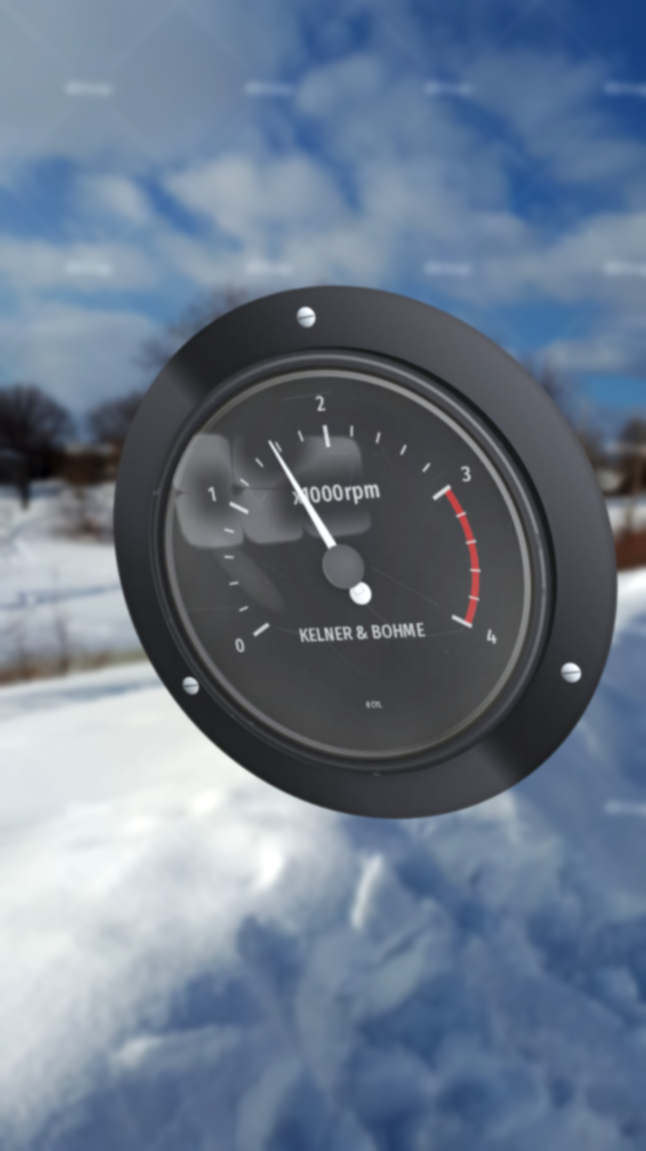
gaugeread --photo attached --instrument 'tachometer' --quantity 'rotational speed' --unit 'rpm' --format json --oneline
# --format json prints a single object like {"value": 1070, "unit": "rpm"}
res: {"value": 1600, "unit": "rpm"}
